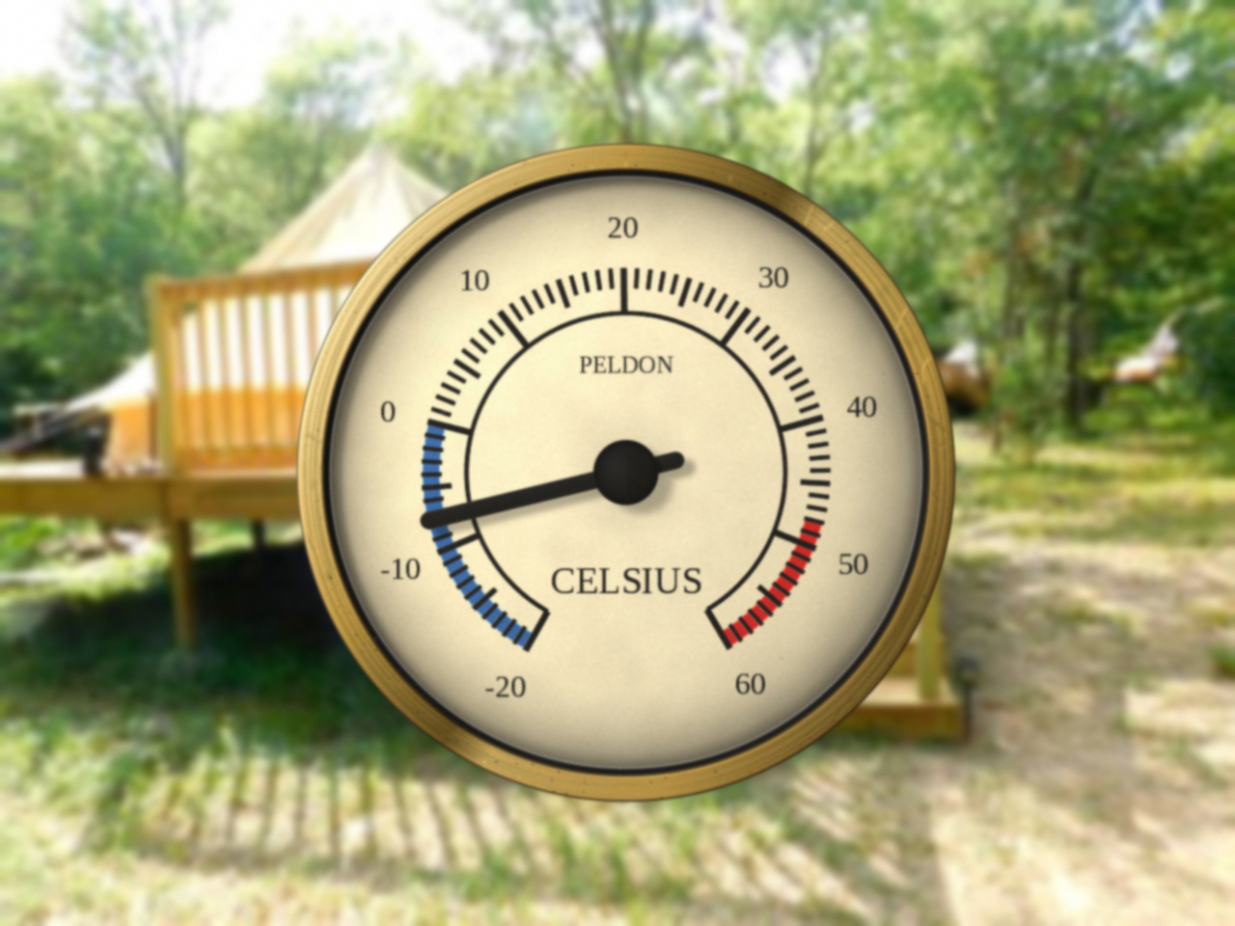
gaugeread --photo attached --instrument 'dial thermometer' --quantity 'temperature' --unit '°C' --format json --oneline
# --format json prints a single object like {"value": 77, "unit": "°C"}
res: {"value": -7.5, "unit": "°C"}
